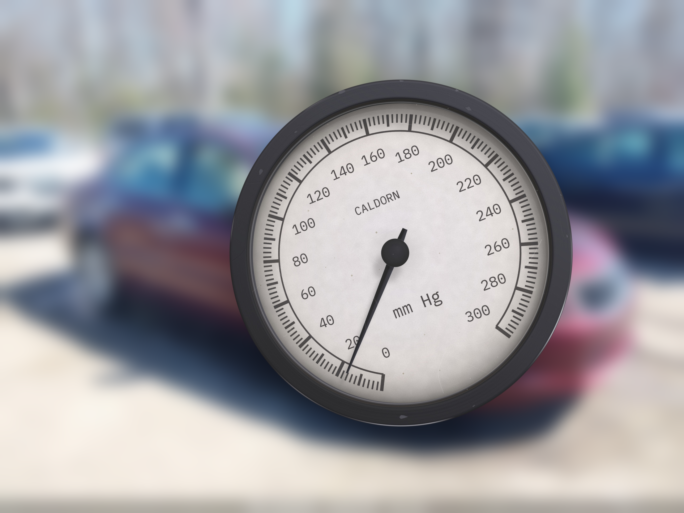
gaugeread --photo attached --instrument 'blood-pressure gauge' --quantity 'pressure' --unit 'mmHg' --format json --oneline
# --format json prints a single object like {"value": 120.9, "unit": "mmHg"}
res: {"value": 16, "unit": "mmHg"}
